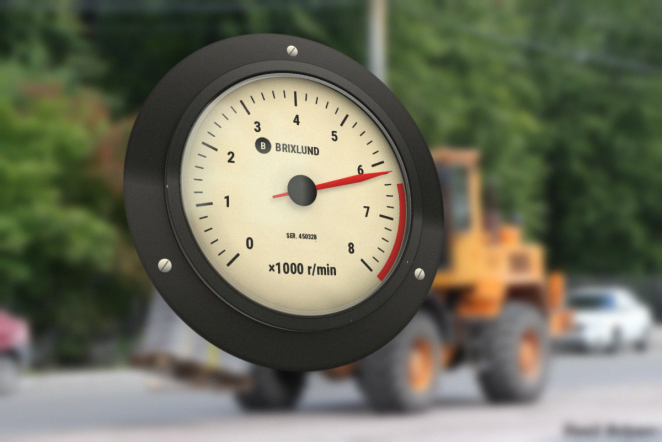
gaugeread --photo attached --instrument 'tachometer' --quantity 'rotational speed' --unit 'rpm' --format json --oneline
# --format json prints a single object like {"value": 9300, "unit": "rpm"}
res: {"value": 6200, "unit": "rpm"}
